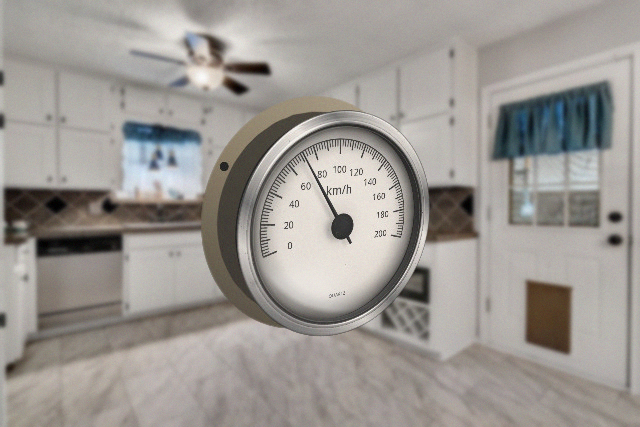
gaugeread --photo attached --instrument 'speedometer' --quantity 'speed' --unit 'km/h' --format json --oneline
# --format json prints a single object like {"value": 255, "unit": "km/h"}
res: {"value": 70, "unit": "km/h"}
